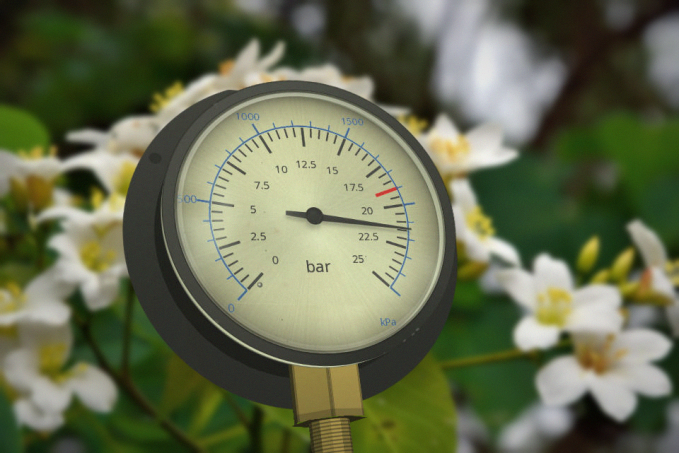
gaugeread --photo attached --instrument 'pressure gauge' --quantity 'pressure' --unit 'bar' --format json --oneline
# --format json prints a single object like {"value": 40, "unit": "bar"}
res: {"value": 21.5, "unit": "bar"}
